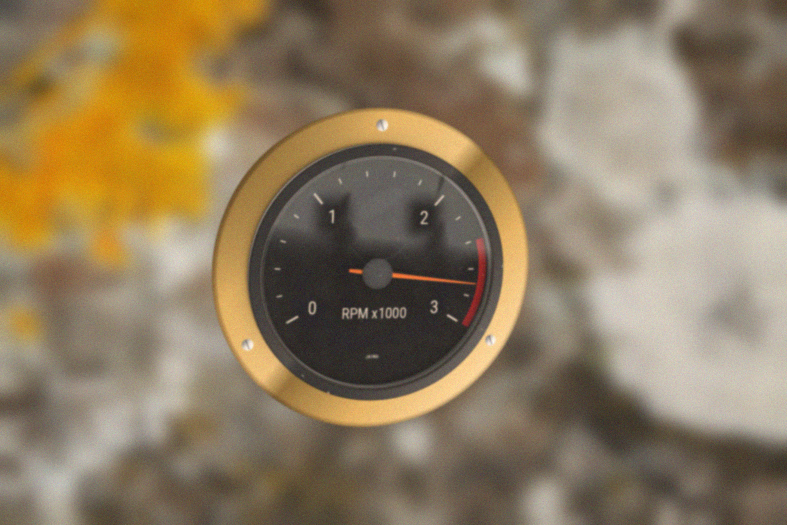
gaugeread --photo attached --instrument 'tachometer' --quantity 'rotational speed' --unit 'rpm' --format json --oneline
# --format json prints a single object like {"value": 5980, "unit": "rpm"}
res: {"value": 2700, "unit": "rpm"}
